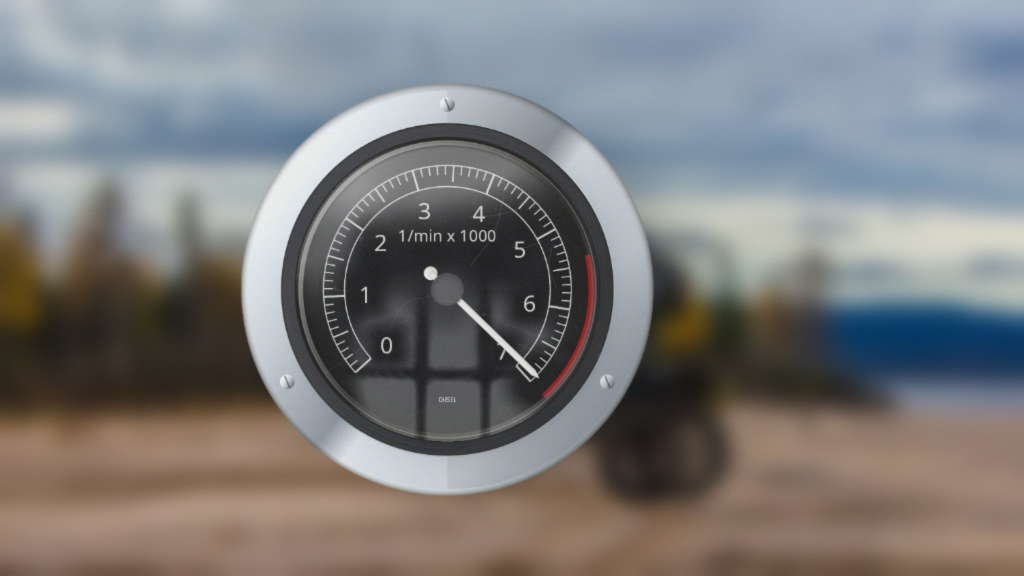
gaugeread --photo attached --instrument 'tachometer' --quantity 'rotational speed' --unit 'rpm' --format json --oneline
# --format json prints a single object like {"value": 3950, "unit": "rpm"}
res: {"value": 6900, "unit": "rpm"}
